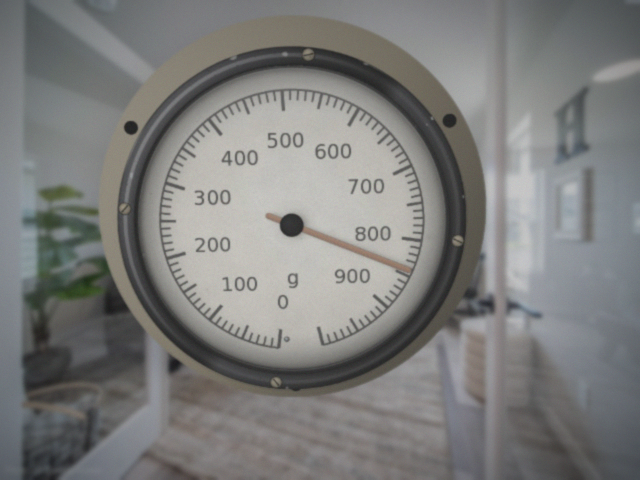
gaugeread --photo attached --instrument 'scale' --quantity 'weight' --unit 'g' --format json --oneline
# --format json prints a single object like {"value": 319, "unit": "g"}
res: {"value": 840, "unit": "g"}
